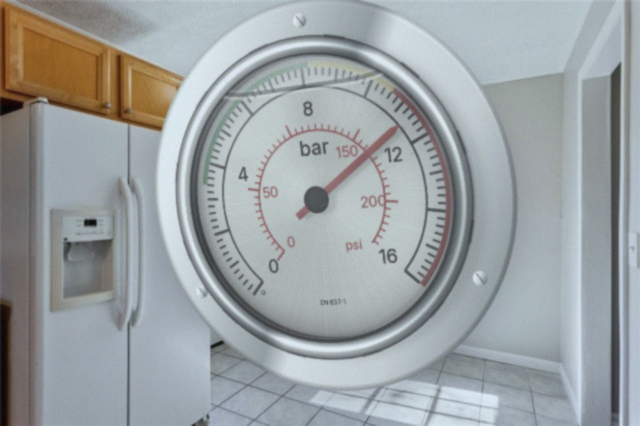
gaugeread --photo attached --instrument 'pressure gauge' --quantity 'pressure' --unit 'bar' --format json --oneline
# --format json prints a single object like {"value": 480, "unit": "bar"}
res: {"value": 11.4, "unit": "bar"}
